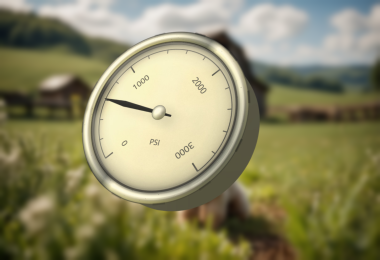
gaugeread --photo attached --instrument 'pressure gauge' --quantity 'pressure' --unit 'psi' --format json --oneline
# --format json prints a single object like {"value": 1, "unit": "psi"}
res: {"value": 600, "unit": "psi"}
